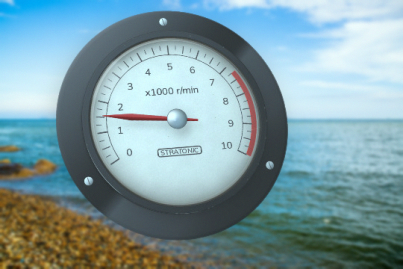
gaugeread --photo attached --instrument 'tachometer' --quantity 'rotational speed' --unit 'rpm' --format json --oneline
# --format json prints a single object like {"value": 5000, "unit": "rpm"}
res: {"value": 1500, "unit": "rpm"}
